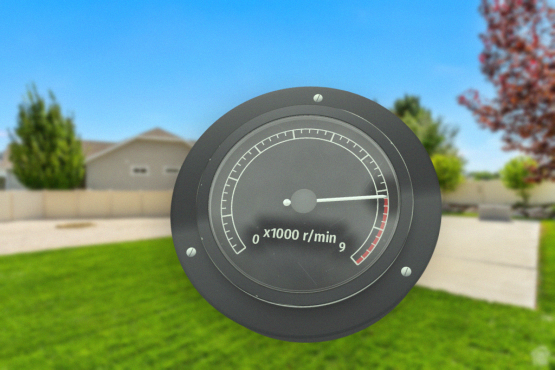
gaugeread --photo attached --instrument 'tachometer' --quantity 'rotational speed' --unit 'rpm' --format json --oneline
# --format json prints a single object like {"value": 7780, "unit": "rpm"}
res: {"value": 7200, "unit": "rpm"}
